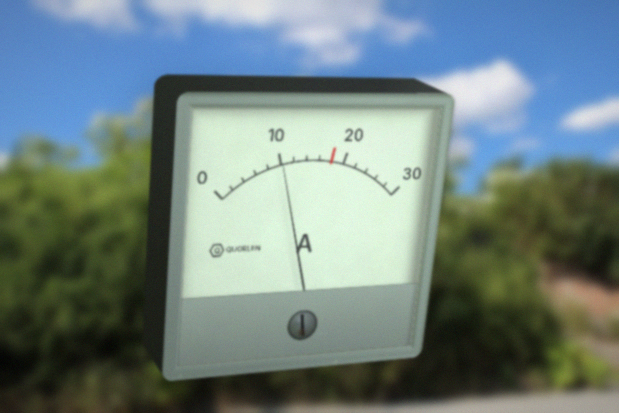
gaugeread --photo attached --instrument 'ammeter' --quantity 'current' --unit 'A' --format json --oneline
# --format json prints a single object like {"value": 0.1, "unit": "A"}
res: {"value": 10, "unit": "A"}
